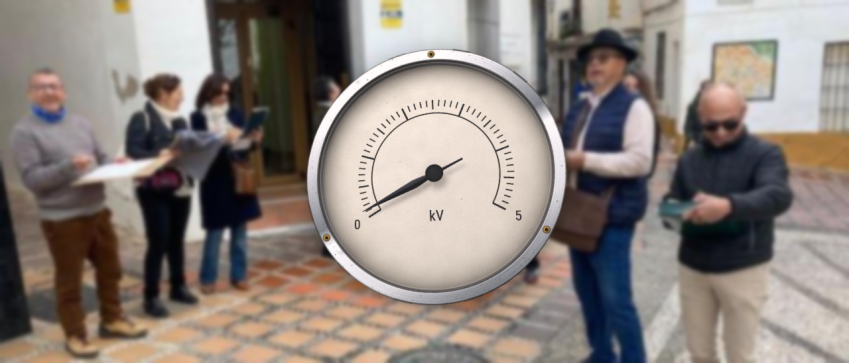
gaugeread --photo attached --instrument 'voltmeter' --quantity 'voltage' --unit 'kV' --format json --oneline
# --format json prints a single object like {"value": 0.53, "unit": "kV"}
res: {"value": 0.1, "unit": "kV"}
